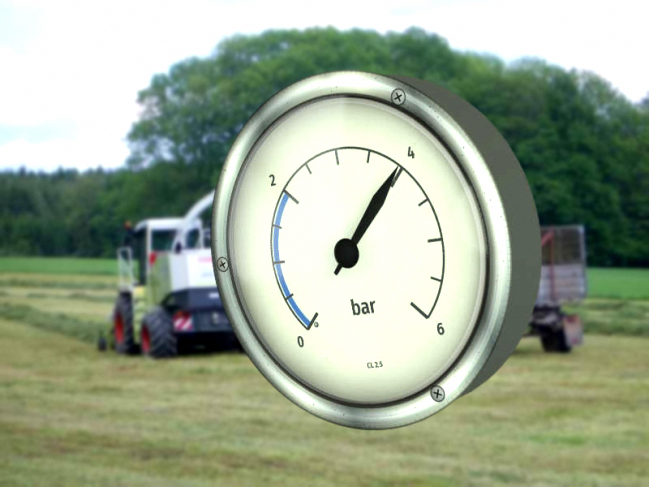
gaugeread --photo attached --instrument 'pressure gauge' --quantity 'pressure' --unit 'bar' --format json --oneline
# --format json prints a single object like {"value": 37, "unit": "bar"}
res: {"value": 4, "unit": "bar"}
